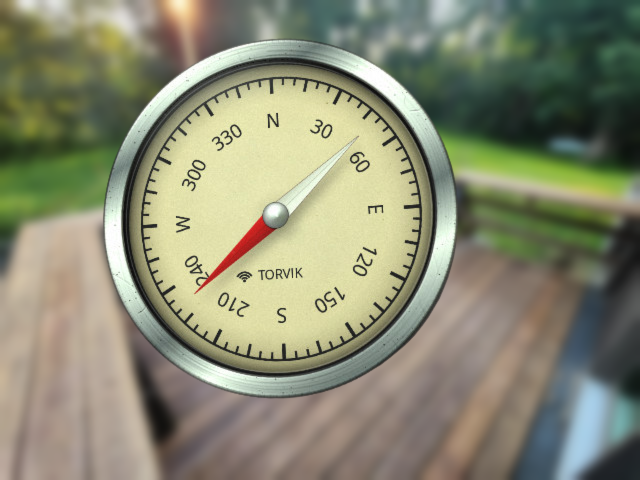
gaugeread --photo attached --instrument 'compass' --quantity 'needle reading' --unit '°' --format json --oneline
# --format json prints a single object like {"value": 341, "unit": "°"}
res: {"value": 230, "unit": "°"}
